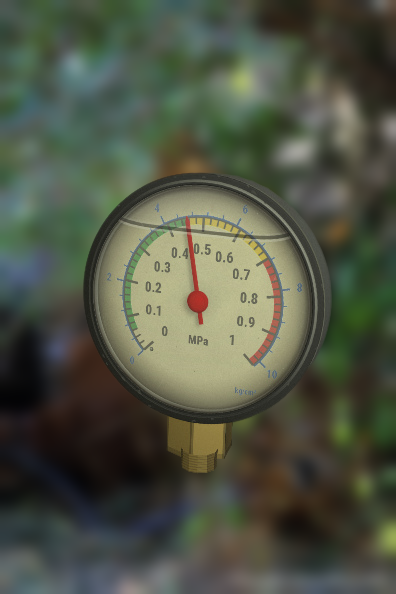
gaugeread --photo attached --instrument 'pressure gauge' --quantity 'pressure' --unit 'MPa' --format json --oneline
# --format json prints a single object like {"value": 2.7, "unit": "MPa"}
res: {"value": 0.46, "unit": "MPa"}
